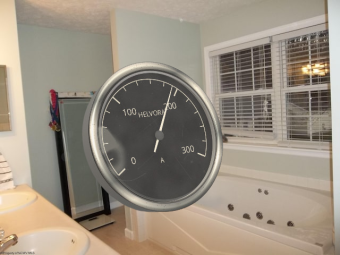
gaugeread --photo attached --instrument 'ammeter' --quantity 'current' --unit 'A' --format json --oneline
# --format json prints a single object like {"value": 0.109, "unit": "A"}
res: {"value": 190, "unit": "A"}
